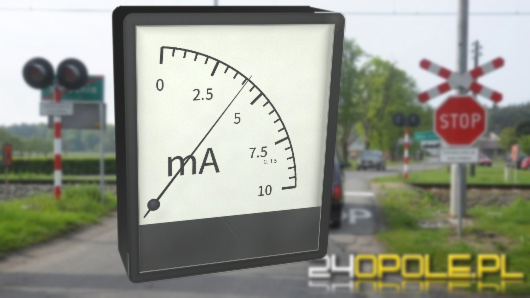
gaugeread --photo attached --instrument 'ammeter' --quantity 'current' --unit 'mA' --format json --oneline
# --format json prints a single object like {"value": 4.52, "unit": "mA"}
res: {"value": 4, "unit": "mA"}
